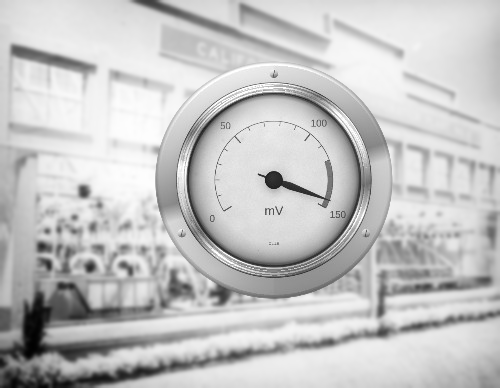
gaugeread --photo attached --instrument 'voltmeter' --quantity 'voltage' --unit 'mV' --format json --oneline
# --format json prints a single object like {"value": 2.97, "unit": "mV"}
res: {"value": 145, "unit": "mV"}
